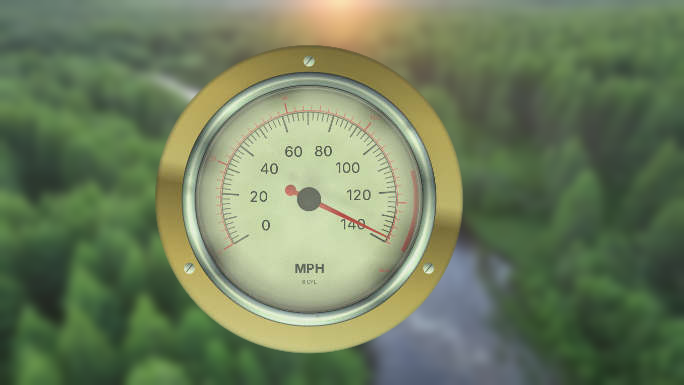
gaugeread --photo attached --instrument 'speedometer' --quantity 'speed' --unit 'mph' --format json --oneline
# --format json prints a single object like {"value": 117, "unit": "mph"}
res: {"value": 138, "unit": "mph"}
